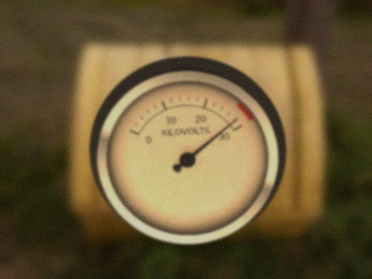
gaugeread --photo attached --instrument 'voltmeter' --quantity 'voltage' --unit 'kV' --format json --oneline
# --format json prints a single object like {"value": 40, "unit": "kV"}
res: {"value": 28, "unit": "kV"}
